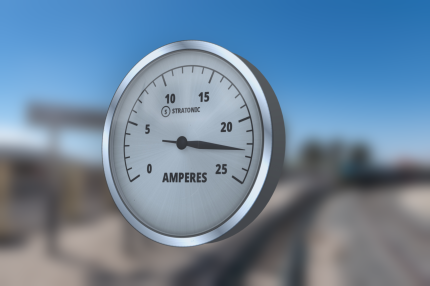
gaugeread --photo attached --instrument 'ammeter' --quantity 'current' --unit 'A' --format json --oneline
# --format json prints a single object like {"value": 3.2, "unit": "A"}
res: {"value": 22.5, "unit": "A"}
